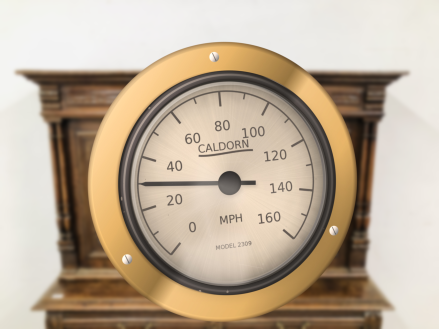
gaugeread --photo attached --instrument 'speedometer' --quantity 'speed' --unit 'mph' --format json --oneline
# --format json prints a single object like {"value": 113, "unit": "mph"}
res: {"value": 30, "unit": "mph"}
